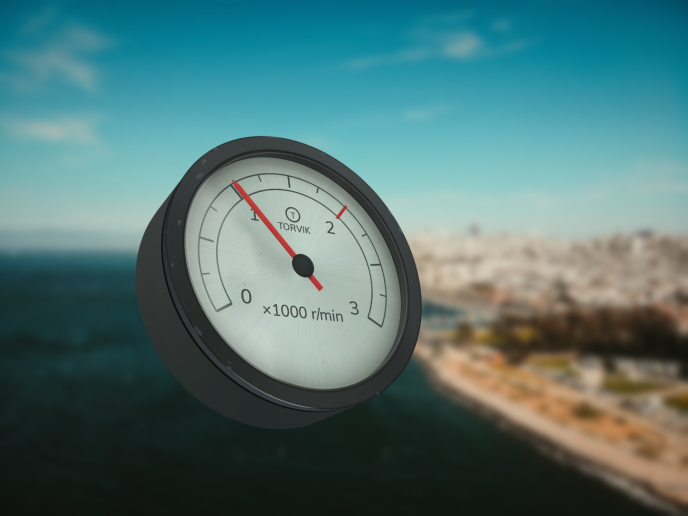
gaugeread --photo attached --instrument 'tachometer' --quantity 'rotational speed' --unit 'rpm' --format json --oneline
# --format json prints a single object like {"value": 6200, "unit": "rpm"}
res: {"value": 1000, "unit": "rpm"}
